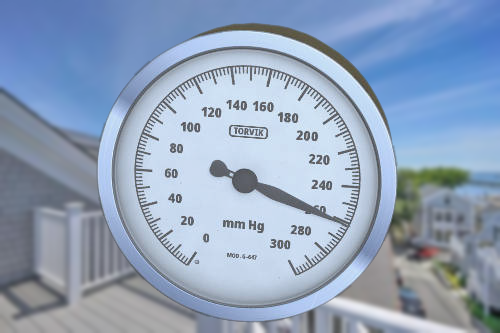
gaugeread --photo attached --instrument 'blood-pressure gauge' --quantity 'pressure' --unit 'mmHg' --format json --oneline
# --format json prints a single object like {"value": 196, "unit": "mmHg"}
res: {"value": 260, "unit": "mmHg"}
